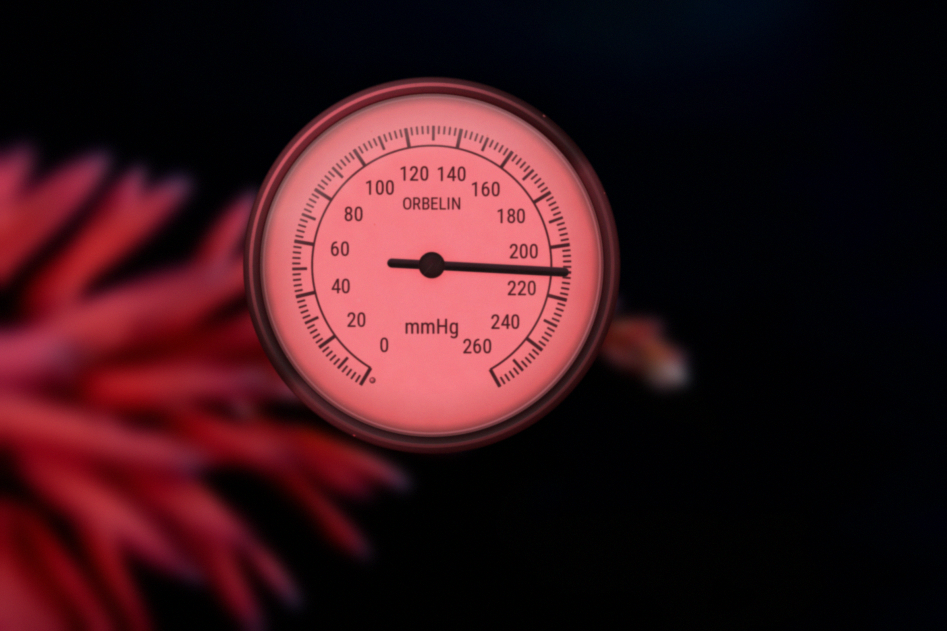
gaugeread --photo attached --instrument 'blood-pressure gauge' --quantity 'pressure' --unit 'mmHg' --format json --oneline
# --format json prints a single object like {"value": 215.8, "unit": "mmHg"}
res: {"value": 210, "unit": "mmHg"}
